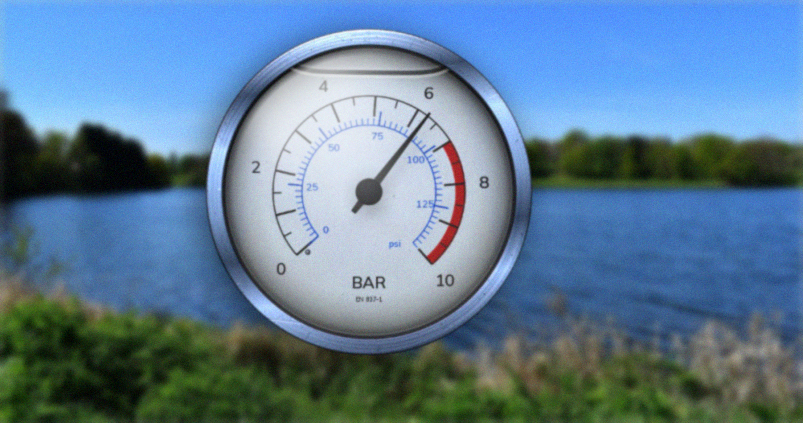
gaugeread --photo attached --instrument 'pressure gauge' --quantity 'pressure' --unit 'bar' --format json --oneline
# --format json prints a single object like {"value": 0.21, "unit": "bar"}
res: {"value": 6.25, "unit": "bar"}
